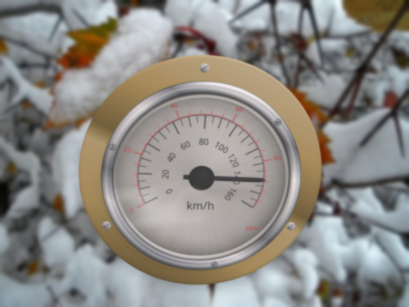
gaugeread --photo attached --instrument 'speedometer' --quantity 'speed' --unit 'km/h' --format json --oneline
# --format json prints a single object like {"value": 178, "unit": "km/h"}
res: {"value": 140, "unit": "km/h"}
